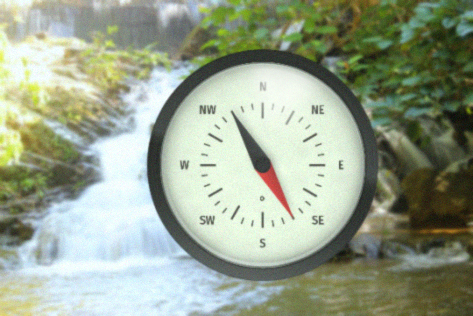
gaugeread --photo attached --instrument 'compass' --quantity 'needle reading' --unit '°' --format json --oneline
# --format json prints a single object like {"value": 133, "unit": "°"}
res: {"value": 150, "unit": "°"}
